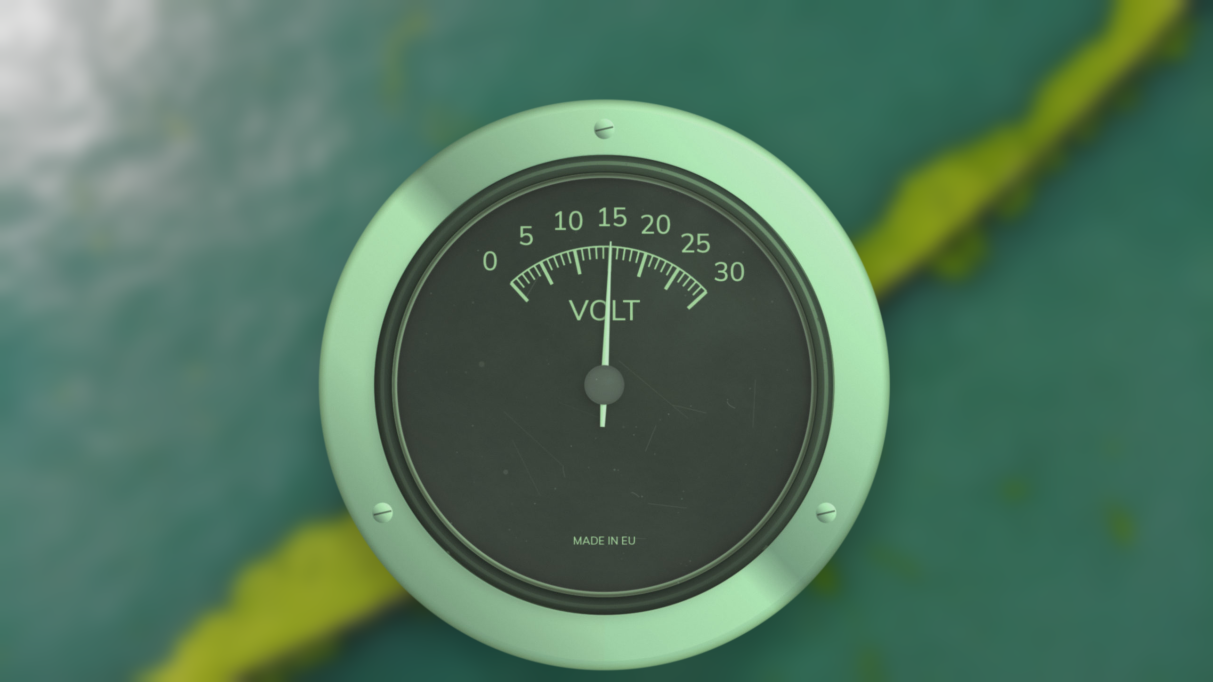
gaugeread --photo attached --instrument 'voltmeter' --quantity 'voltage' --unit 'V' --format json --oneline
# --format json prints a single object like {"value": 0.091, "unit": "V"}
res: {"value": 15, "unit": "V"}
